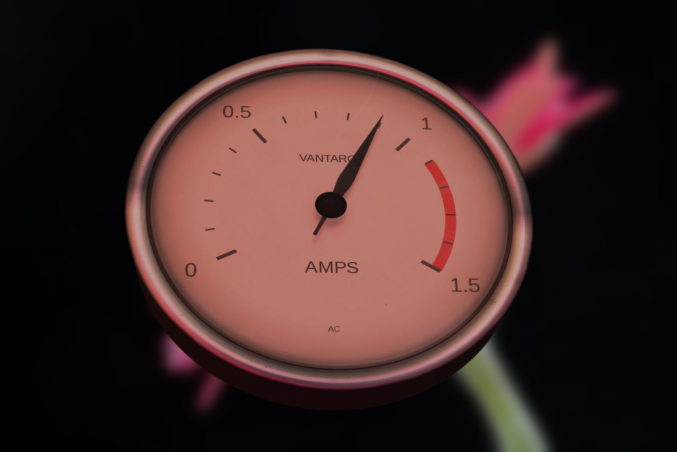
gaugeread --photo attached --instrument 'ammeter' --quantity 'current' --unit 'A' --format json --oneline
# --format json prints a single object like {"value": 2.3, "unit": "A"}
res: {"value": 0.9, "unit": "A"}
